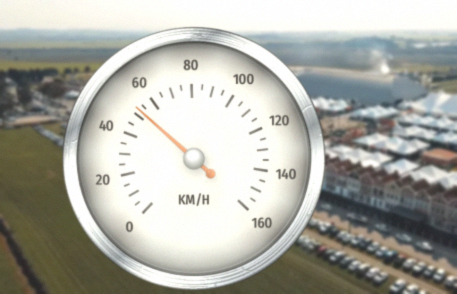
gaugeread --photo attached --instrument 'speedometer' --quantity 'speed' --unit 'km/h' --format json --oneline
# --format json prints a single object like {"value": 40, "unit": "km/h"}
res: {"value": 52.5, "unit": "km/h"}
